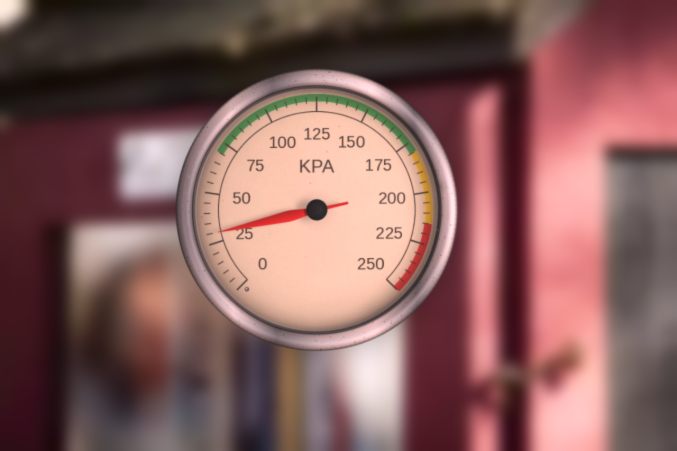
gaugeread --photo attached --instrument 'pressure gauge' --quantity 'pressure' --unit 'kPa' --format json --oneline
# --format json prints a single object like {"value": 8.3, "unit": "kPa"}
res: {"value": 30, "unit": "kPa"}
